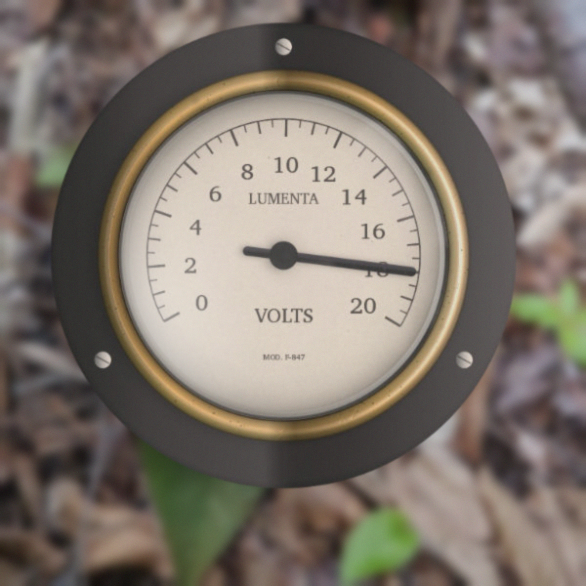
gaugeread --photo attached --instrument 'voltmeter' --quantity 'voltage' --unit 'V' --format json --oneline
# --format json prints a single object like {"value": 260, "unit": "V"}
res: {"value": 18, "unit": "V"}
